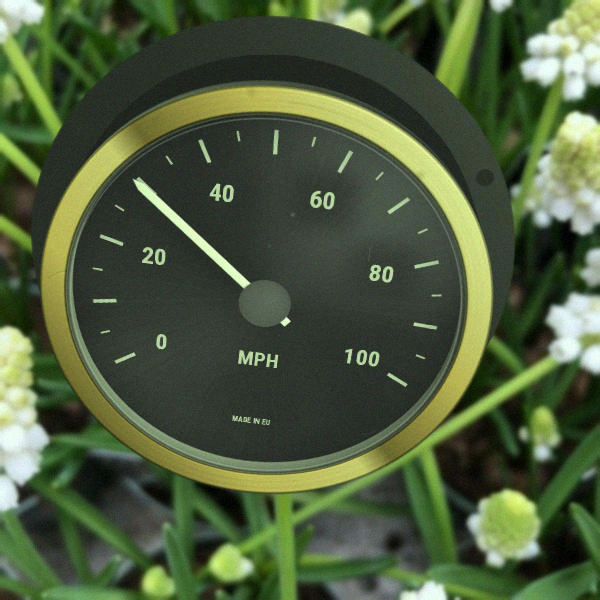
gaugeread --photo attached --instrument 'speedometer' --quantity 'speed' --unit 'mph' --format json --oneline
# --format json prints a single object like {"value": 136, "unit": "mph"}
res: {"value": 30, "unit": "mph"}
